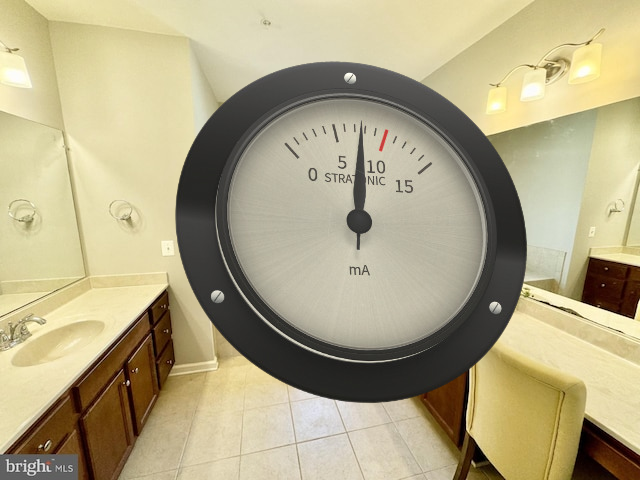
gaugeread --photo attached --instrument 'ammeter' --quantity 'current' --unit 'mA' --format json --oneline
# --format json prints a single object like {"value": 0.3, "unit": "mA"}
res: {"value": 7.5, "unit": "mA"}
